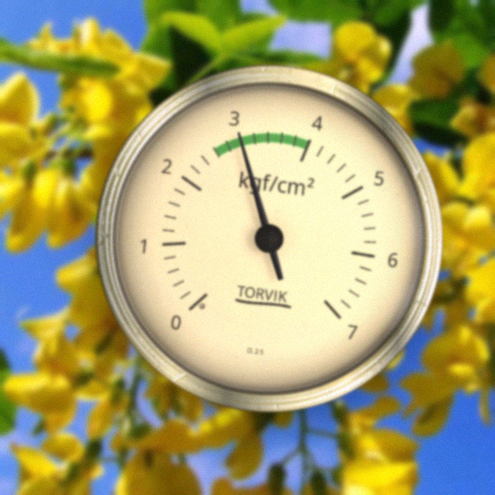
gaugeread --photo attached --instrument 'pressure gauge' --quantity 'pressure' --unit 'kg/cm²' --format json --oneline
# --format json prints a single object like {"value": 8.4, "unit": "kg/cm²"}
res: {"value": 3, "unit": "kg/cm²"}
